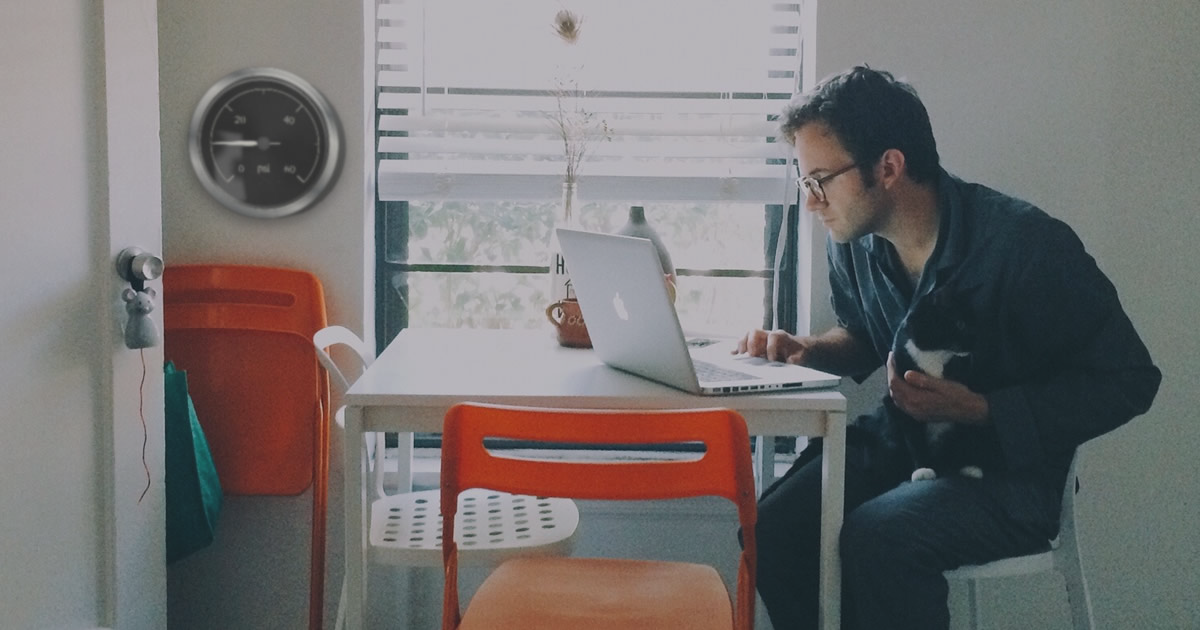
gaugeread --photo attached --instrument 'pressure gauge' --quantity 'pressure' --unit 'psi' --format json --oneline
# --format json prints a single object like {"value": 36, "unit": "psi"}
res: {"value": 10, "unit": "psi"}
